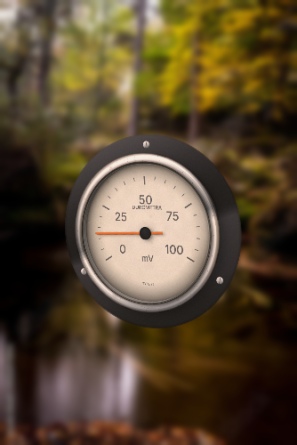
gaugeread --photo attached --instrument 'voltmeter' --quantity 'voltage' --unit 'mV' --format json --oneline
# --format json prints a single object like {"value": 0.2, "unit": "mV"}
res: {"value": 12.5, "unit": "mV"}
